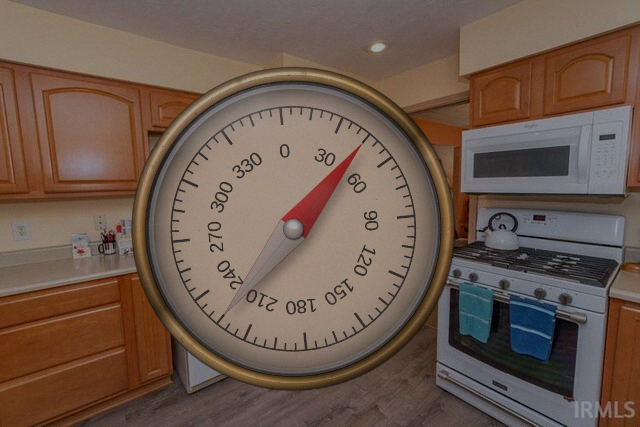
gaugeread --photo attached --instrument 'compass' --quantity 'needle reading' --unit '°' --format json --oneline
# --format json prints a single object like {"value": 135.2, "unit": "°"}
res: {"value": 45, "unit": "°"}
